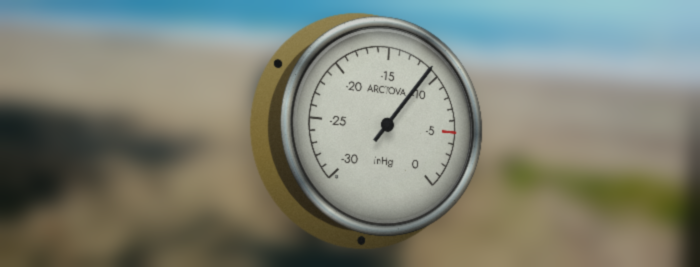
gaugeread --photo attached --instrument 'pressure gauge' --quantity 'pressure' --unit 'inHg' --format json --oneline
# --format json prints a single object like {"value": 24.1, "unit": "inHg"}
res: {"value": -11, "unit": "inHg"}
